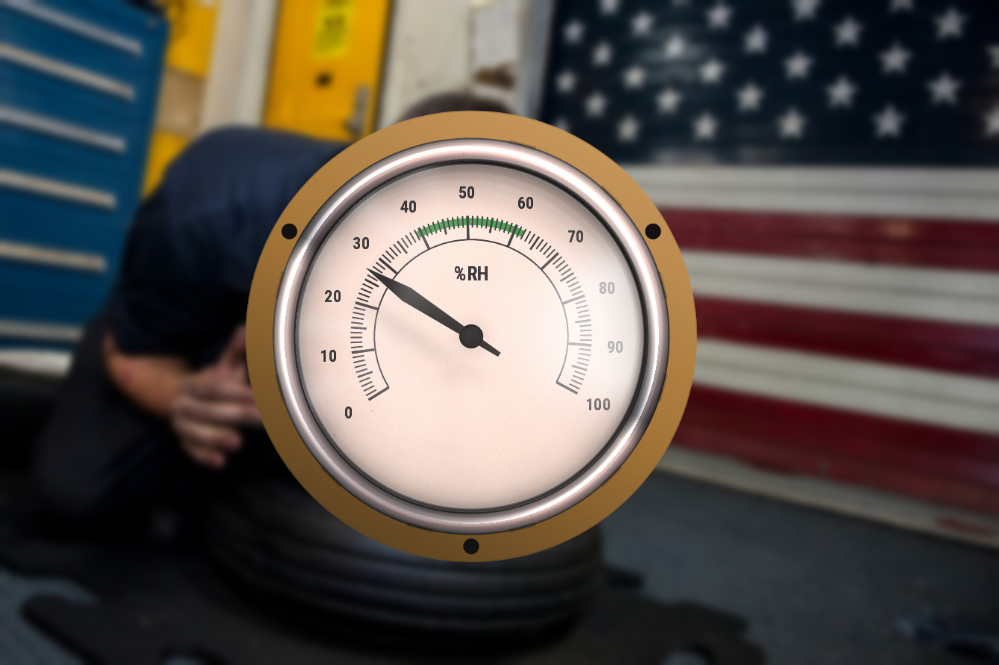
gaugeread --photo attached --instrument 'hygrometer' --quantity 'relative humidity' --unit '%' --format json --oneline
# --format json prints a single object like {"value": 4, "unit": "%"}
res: {"value": 27, "unit": "%"}
